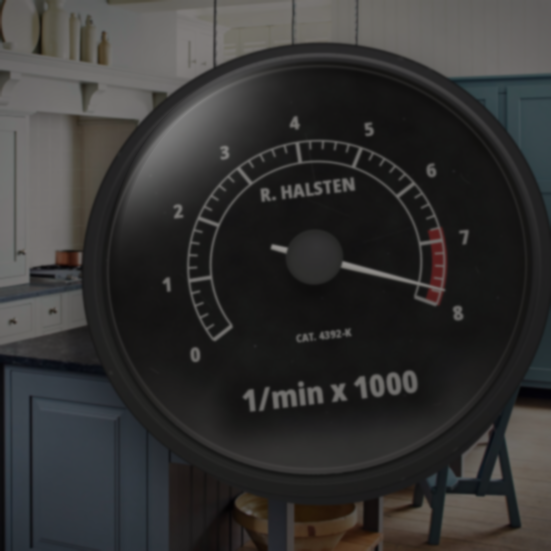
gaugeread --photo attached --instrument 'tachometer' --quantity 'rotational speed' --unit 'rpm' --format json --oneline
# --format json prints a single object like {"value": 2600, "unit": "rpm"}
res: {"value": 7800, "unit": "rpm"}
